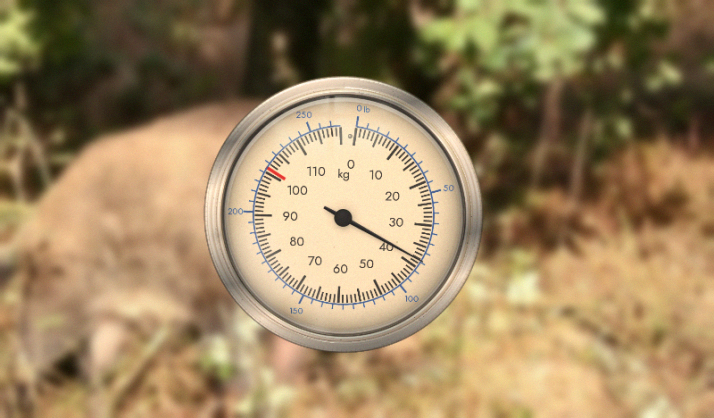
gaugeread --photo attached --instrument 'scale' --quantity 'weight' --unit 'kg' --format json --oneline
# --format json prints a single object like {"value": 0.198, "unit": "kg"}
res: {"value": 38, "unit": "kg"}
